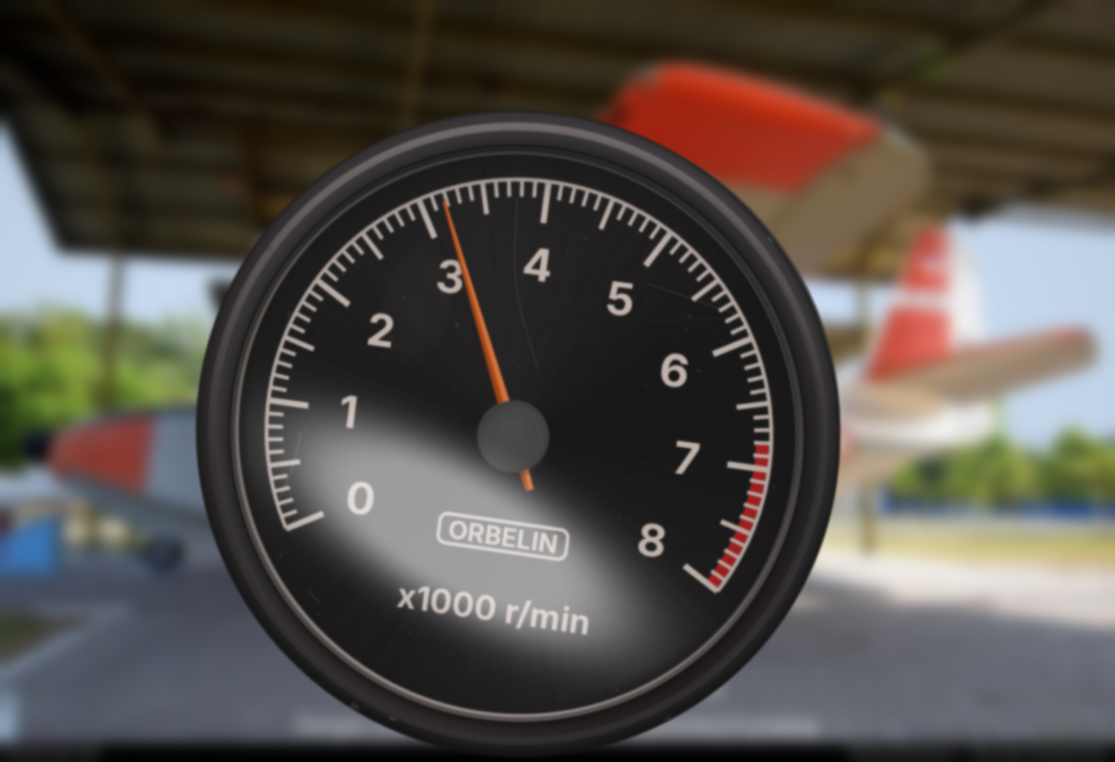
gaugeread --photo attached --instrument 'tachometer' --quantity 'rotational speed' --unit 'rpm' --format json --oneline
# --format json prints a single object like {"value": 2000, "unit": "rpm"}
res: {"value": 3200, "unit": "rpm"}
